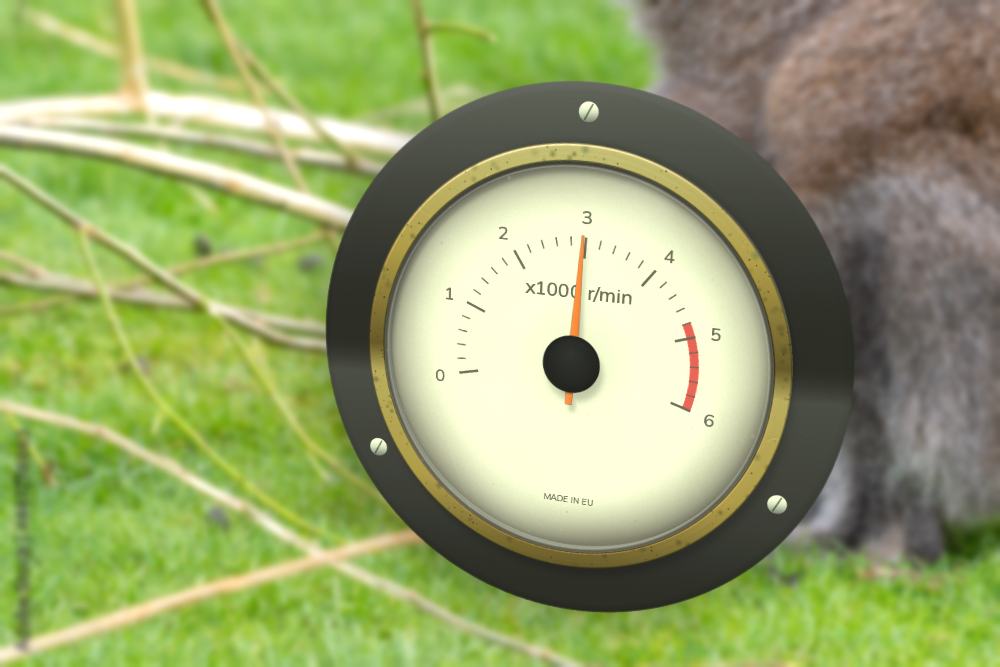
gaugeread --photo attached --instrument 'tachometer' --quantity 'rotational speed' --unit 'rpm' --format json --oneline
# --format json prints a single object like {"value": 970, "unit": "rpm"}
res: {"value": 3000, "unit": "rpm"}
